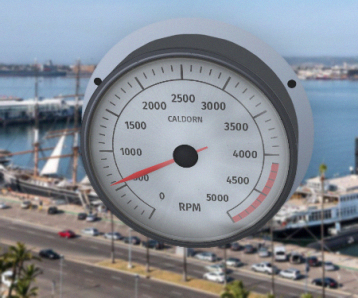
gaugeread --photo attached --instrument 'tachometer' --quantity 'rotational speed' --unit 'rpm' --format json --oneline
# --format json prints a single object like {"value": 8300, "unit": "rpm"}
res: {"value": 600, "unit": "rpm"}
